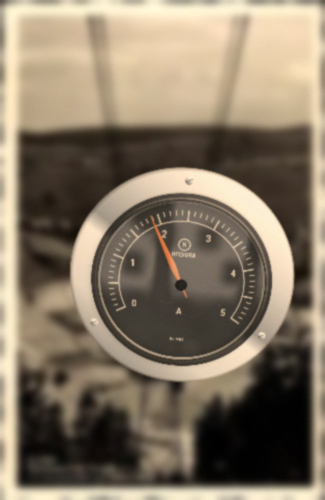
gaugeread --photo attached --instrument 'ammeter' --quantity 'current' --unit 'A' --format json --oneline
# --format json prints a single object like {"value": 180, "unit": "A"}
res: {"value": 1.9, "unit": "A"}
